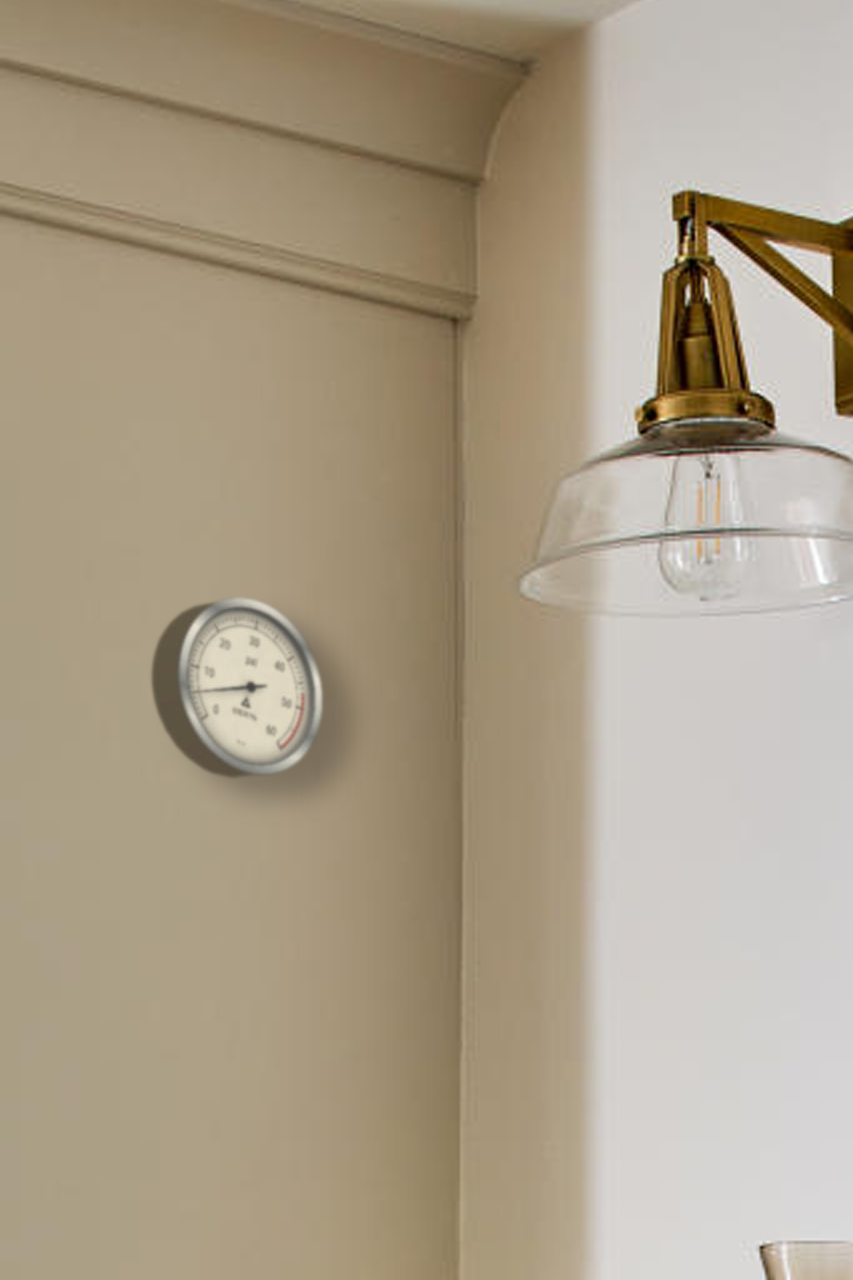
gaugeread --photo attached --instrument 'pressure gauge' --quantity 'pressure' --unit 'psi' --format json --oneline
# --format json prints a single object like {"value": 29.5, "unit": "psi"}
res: {"value": 5, "unit": "psi"}
